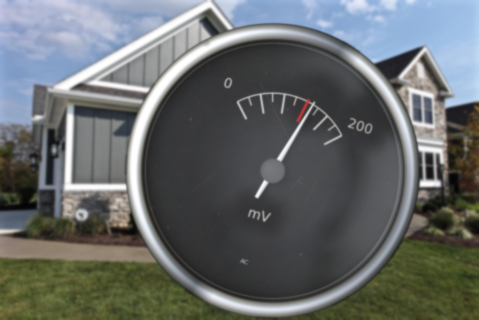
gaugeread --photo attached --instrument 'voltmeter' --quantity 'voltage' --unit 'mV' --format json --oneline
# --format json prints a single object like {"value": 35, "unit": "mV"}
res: {"value": 130, "unit": "mV"}
